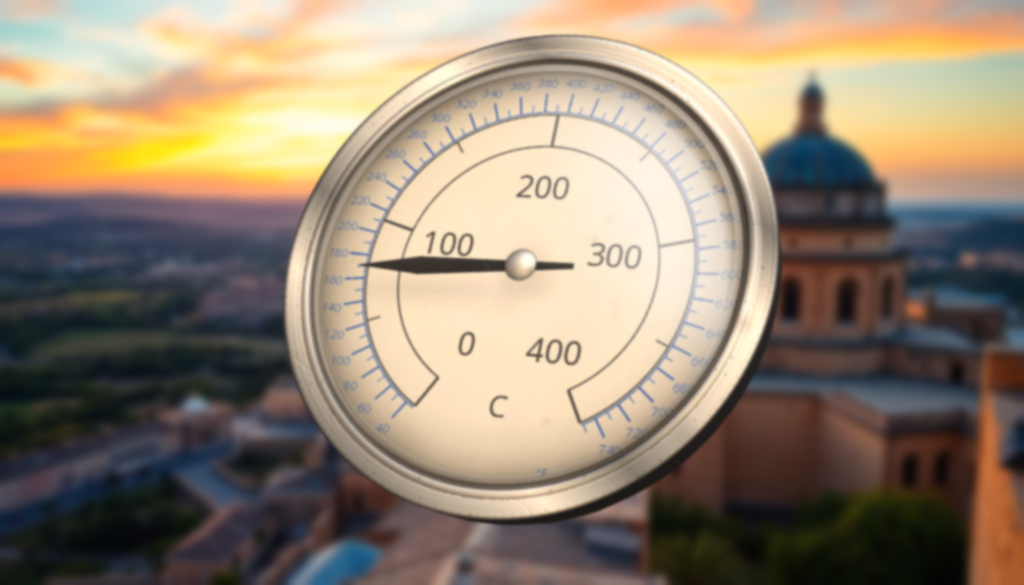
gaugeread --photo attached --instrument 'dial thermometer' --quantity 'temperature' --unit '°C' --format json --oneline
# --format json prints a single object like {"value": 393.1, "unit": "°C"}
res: {"value": 75, "unit": "°C"}
